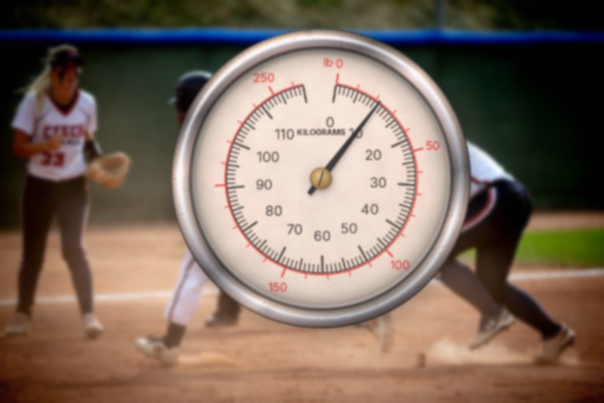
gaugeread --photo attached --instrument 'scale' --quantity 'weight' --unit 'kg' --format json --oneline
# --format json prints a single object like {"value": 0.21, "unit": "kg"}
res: {"value": 10, "unit": "kg"}
